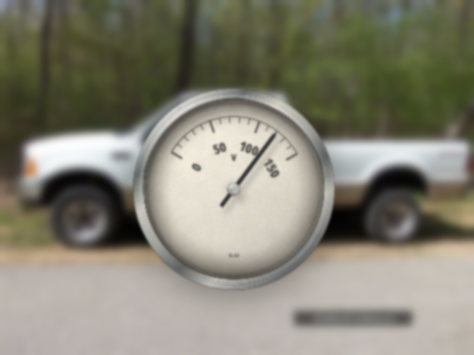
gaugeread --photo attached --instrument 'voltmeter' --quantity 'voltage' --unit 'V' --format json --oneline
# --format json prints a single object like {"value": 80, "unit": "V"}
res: {"value": 120, "unit": "V"}
